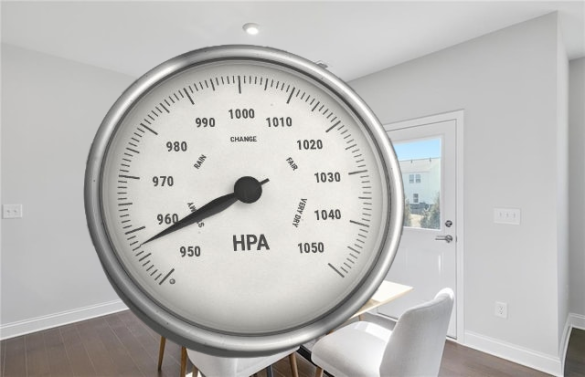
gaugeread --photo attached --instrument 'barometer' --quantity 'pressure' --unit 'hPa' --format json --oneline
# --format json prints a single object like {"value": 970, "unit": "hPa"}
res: {"value": 957, "unit": "hPa"}
